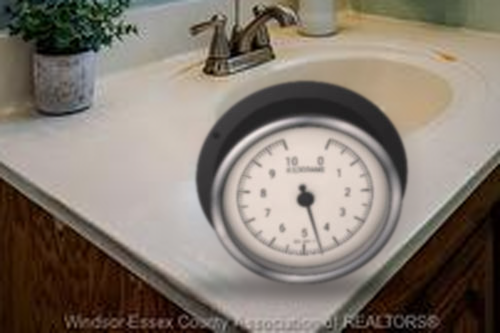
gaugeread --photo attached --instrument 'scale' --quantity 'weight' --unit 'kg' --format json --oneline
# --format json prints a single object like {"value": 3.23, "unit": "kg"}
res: {"value": 4.5, "unit": "kg"}
